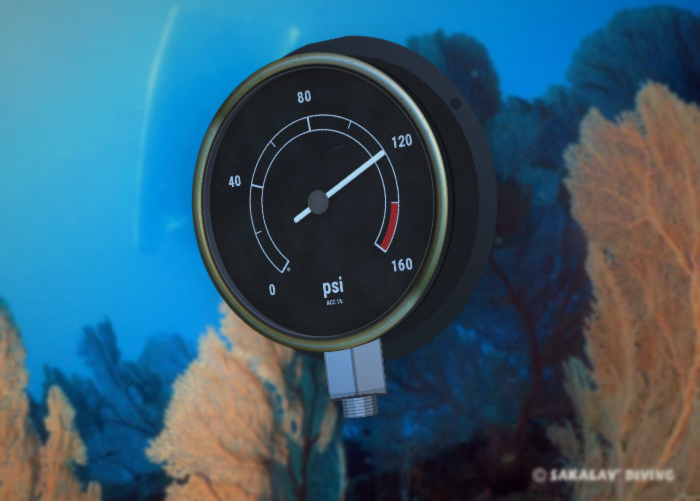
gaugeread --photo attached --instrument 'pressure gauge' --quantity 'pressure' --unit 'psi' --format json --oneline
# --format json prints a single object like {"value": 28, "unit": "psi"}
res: {"value": 120, "unit": "psi"}
